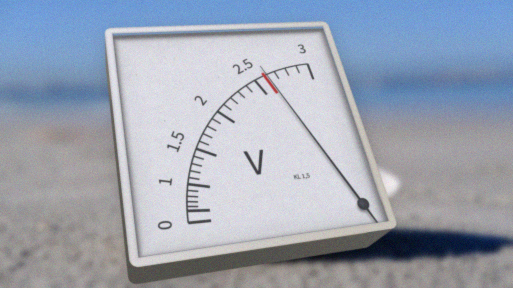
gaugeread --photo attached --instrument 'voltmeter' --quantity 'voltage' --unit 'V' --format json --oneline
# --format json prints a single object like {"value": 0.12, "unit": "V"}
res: {"value": 2.6, "unit": "V"}
